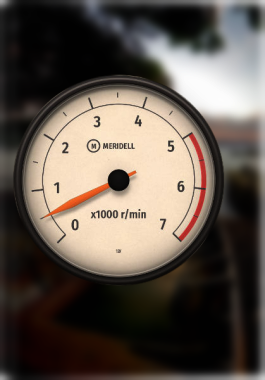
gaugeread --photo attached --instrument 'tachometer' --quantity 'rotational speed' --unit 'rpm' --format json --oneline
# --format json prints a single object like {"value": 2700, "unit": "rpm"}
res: {"value": 500, "unit": "rpm"}
